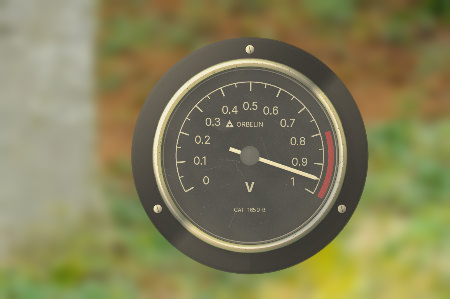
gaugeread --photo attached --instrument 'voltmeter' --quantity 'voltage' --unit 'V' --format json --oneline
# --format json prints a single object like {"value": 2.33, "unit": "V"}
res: {"value": 0.95, "unit": "V"}
